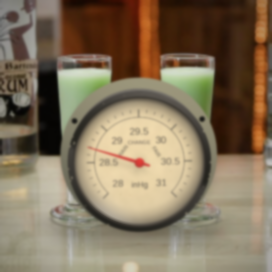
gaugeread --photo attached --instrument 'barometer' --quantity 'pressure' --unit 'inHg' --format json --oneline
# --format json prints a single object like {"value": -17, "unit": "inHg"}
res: {"value": 28.7, "unit": "inHg"}
